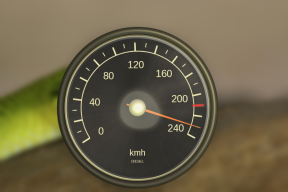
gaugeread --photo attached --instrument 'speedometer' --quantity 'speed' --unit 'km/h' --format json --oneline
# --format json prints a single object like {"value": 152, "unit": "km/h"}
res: {"value": 230, "unit": "km/h"}
